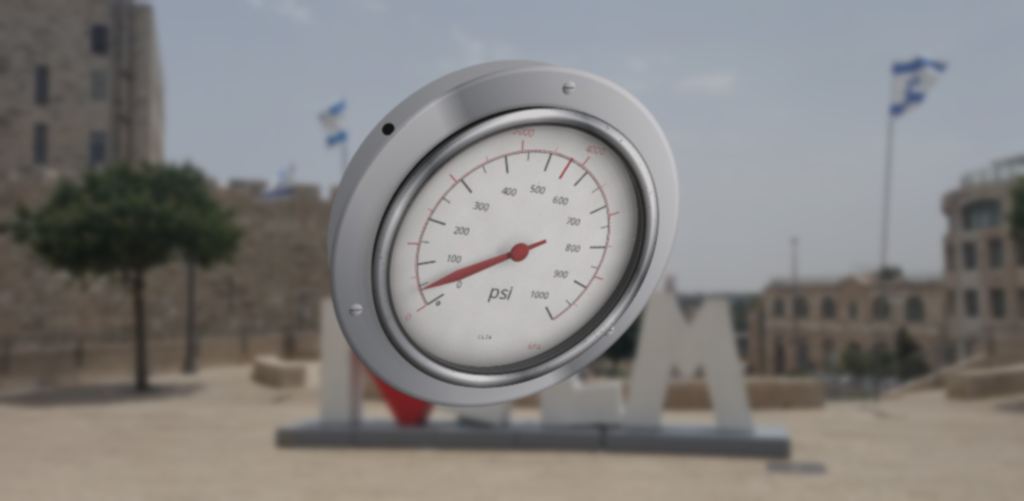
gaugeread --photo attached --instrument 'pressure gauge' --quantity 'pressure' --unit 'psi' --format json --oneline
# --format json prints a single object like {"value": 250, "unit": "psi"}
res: {"value": 50, "unit": "psi"}
